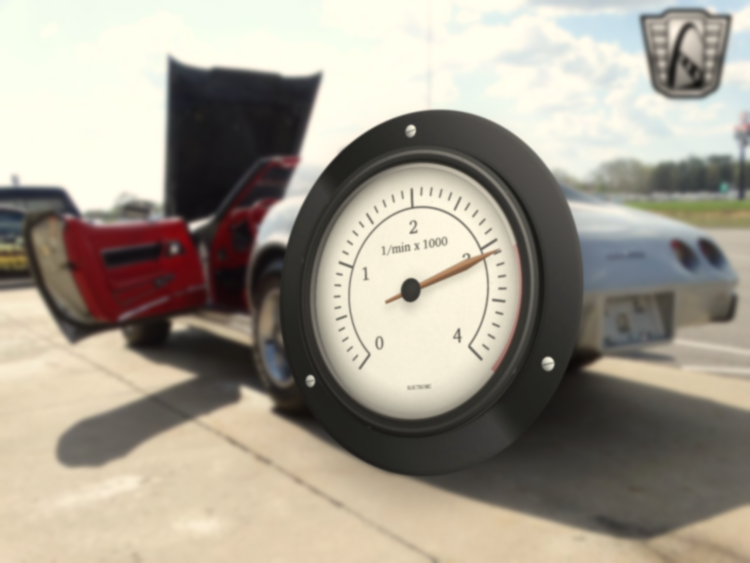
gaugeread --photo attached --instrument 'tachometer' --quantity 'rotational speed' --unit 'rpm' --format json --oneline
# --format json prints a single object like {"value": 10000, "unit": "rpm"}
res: {"value": 3100, "unit": "rpm"}
